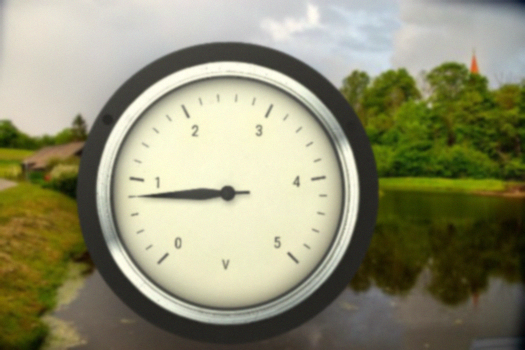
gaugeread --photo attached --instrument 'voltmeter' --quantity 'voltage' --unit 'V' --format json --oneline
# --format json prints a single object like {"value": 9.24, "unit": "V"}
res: {"value": 0.8, "unit": "V"}
